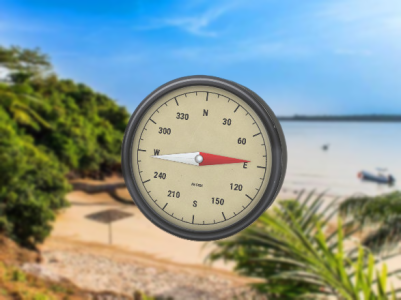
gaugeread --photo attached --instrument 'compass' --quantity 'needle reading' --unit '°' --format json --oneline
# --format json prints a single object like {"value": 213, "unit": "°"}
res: {"value": 85, "unit": "°"}
